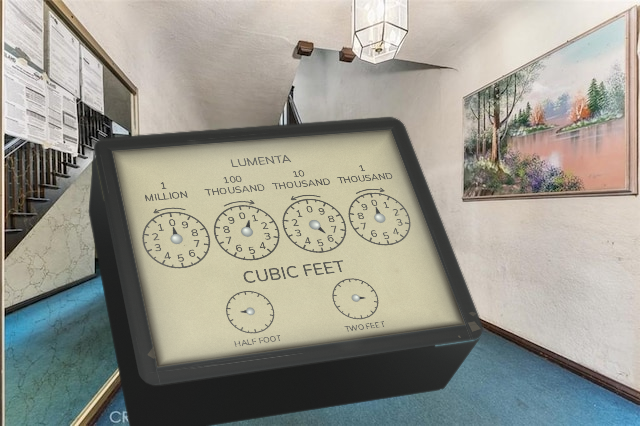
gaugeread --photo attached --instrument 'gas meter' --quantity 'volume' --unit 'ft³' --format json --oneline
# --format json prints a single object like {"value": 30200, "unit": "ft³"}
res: {"value": 6000, "unit": "ft³"}
